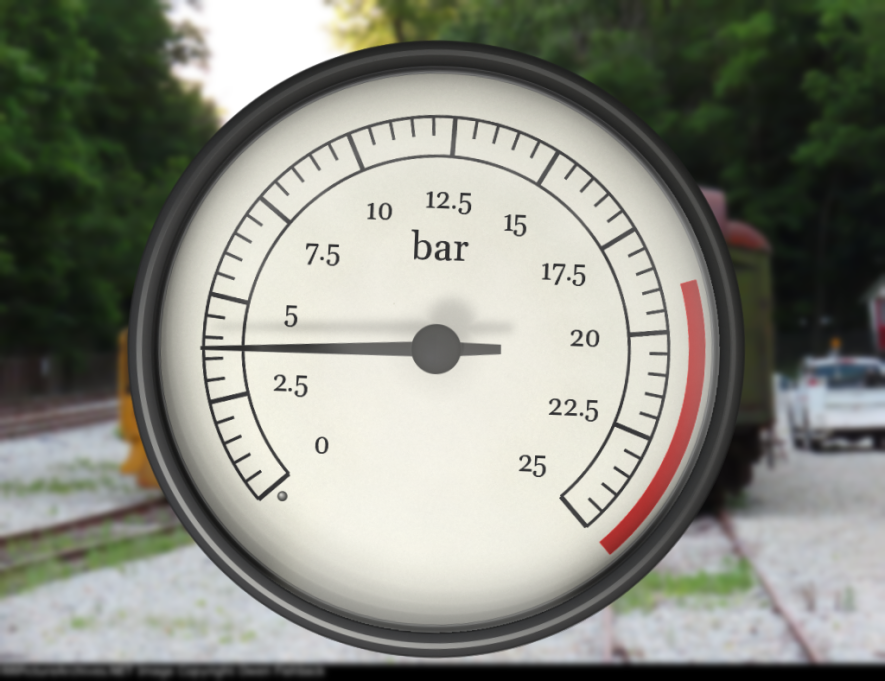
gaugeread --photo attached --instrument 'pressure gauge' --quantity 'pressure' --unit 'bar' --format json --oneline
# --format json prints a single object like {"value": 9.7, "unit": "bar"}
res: {"value": 3.75, "unit": "bar"}
